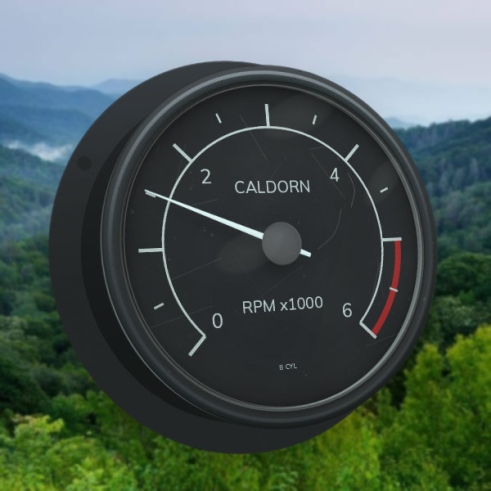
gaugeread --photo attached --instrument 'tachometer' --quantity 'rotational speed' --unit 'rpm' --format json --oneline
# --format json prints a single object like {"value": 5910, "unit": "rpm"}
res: {"value": 1500, "unit": "rpm"}
